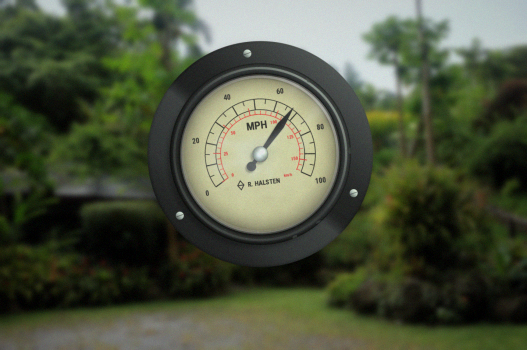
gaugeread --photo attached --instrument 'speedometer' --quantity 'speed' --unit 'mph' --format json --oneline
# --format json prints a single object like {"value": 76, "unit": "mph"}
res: {"value": 67.5, "unit": "mph"}
